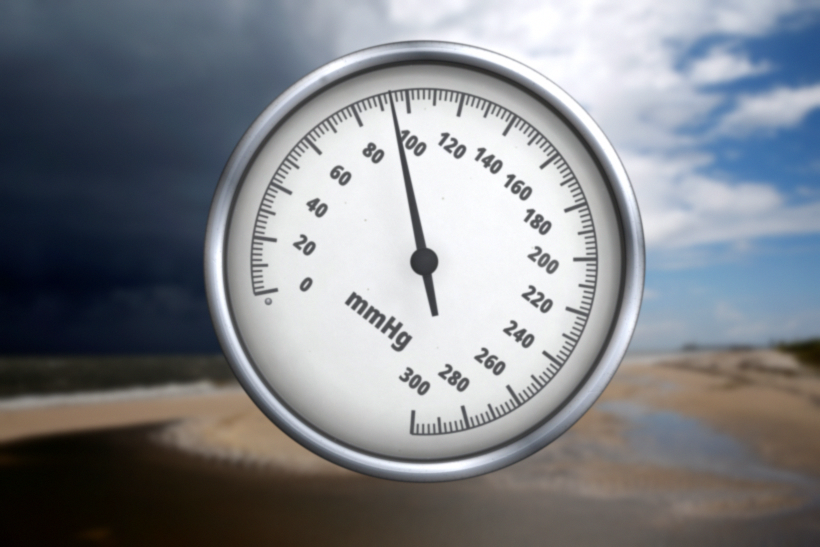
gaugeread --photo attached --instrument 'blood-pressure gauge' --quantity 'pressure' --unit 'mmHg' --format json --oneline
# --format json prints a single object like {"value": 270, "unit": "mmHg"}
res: {"value": 94, "unit": "mmHg"}
